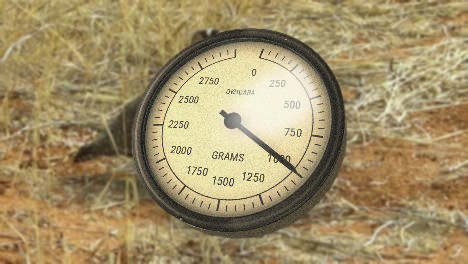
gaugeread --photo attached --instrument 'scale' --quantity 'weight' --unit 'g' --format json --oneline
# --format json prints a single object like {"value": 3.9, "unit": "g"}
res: {"value": 1000, "unit": "g"}
